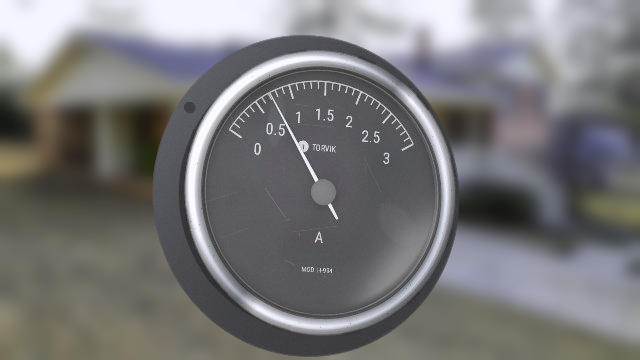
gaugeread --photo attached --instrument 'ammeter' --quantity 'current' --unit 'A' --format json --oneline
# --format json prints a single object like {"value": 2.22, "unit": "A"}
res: {"value": 0.7, "unit": "A"}
